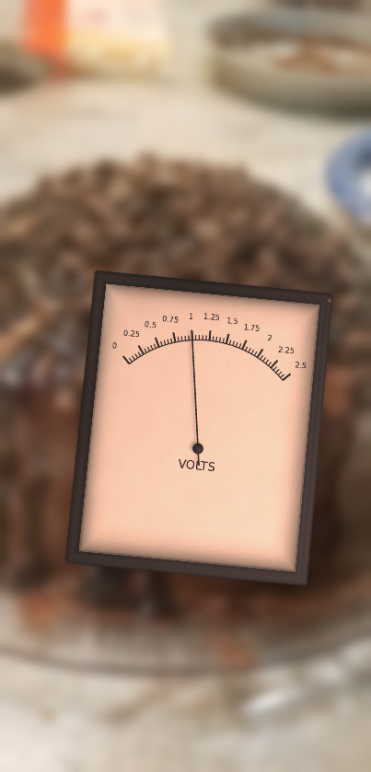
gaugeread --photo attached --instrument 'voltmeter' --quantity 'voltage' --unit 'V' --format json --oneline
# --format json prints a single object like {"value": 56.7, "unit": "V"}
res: {"value": 1, "unit": "V"}
